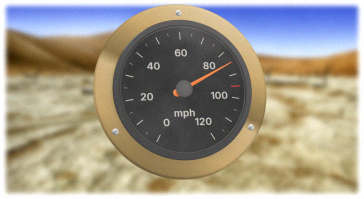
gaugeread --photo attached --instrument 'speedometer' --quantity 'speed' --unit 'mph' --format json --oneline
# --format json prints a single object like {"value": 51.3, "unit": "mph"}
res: {"value": 85, "unit": "mph"}
